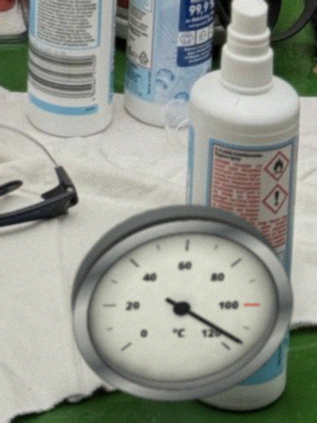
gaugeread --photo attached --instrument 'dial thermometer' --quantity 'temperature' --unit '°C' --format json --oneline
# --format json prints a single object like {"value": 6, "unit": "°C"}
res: {"value": 115, "unit": "°C"}
